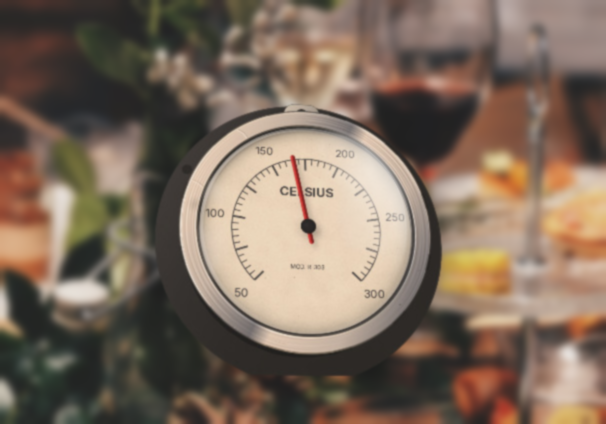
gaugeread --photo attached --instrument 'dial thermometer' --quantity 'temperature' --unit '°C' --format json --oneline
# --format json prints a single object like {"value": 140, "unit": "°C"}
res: {"value": 165, "unit": "°C"}
